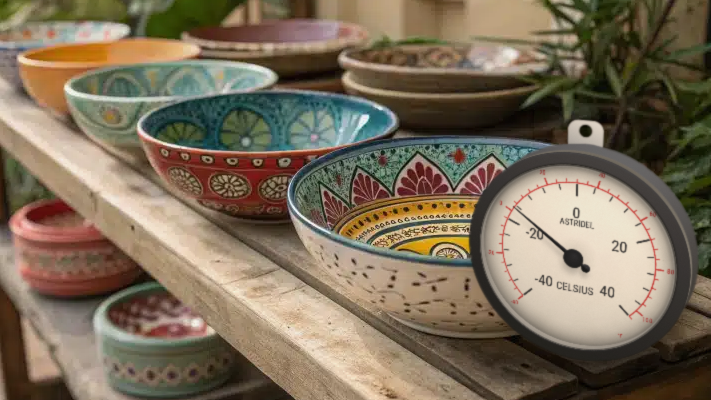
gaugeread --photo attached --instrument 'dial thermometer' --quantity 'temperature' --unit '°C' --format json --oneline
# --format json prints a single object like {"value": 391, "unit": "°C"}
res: {"value": -16, "unit": "°C"}
